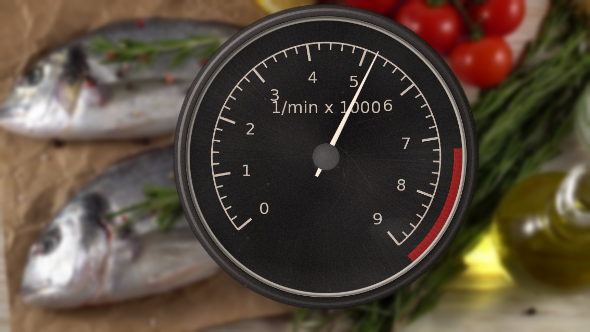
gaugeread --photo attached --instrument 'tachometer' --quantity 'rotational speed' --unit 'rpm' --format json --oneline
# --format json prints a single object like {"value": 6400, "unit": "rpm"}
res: {"value": 5200, "unit": "rpm"}
